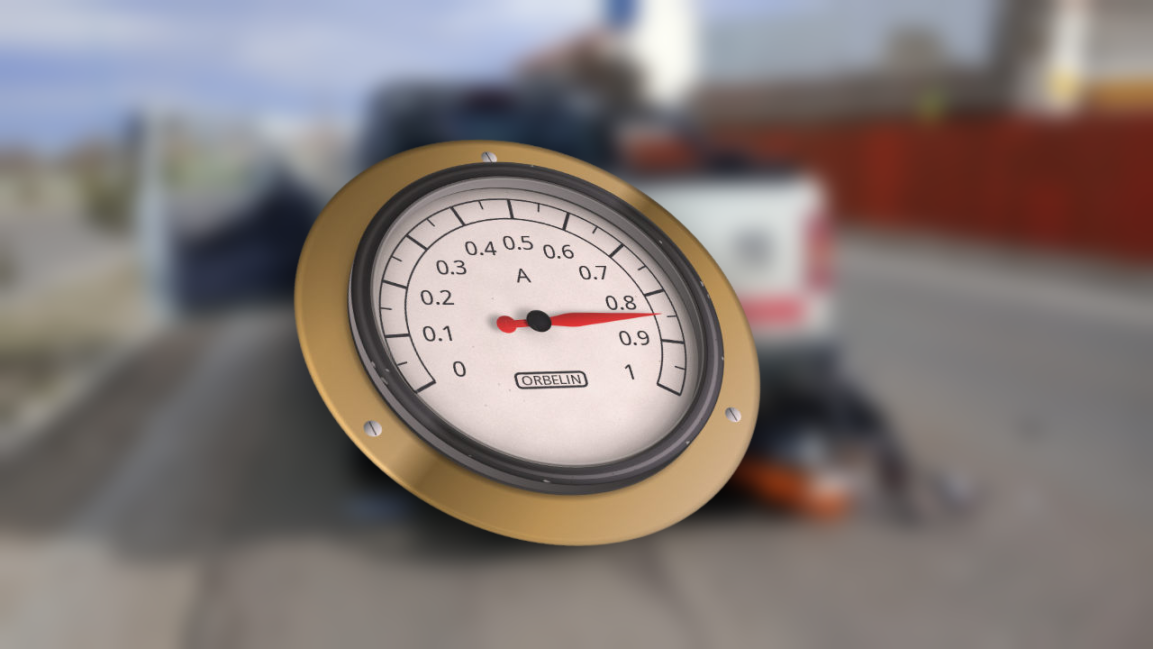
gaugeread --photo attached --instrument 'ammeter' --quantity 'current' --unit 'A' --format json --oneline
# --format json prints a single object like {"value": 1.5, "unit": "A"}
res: {"value": 0.85, "unit": "A"}
